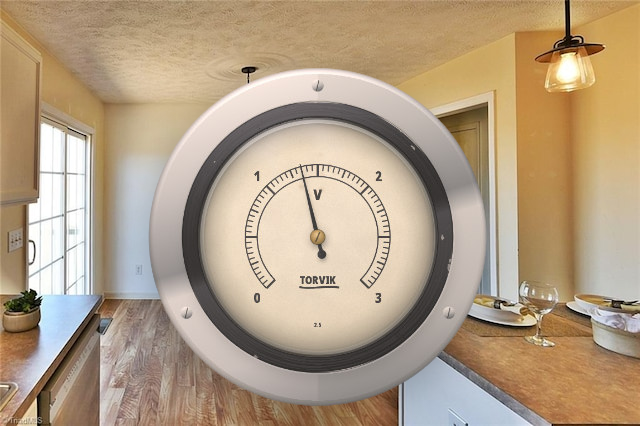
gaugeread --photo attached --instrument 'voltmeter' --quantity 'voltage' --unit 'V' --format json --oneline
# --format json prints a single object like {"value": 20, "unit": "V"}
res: {"value": 1.35, "unit": "V"}
